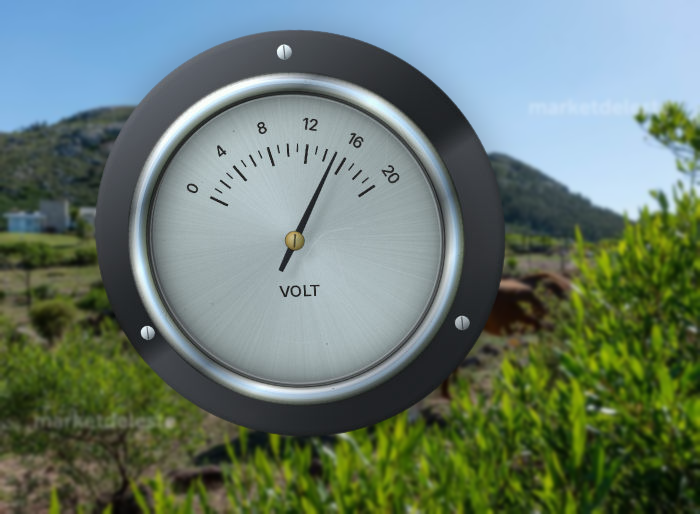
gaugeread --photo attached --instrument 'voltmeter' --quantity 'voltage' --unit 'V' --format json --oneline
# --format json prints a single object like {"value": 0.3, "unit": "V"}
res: {"value": 15, "unit": "V"}
